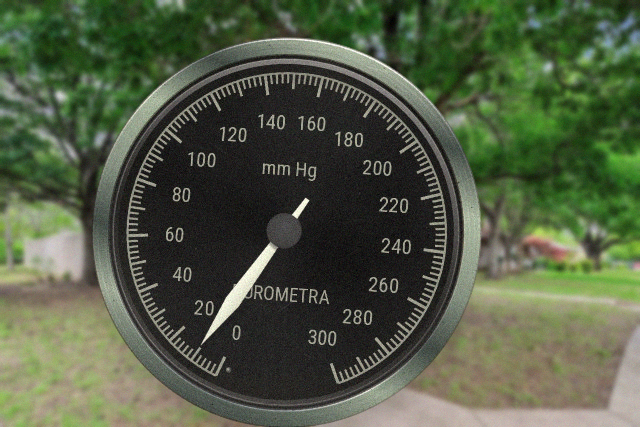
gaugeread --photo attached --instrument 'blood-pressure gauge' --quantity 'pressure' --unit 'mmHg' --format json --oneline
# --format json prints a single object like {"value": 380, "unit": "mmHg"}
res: {"value": 10, "unit": "mmHg"}
